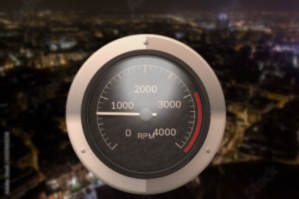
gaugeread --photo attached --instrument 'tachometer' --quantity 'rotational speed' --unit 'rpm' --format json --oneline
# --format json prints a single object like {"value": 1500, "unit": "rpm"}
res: {"value": 700, "unit": "rpm"}
